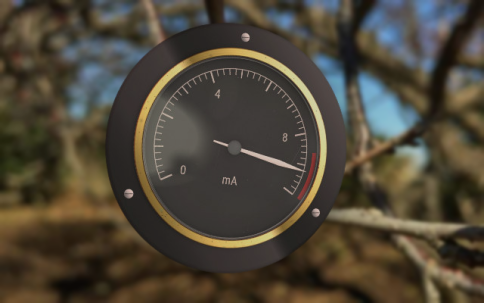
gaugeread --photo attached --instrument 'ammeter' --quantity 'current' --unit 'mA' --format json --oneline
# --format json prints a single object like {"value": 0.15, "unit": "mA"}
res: {"value": 9.2, "unit": "mA"}
